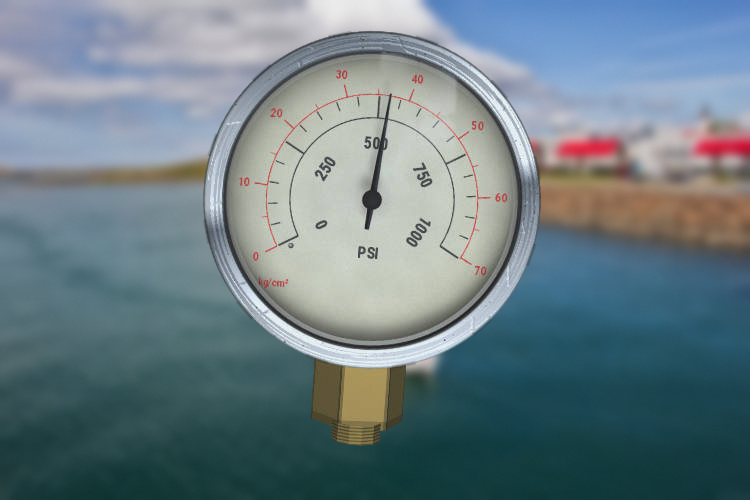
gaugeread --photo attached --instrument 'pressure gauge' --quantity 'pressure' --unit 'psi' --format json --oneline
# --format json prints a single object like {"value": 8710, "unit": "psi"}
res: {"value": 525, "unit": "psi"}
